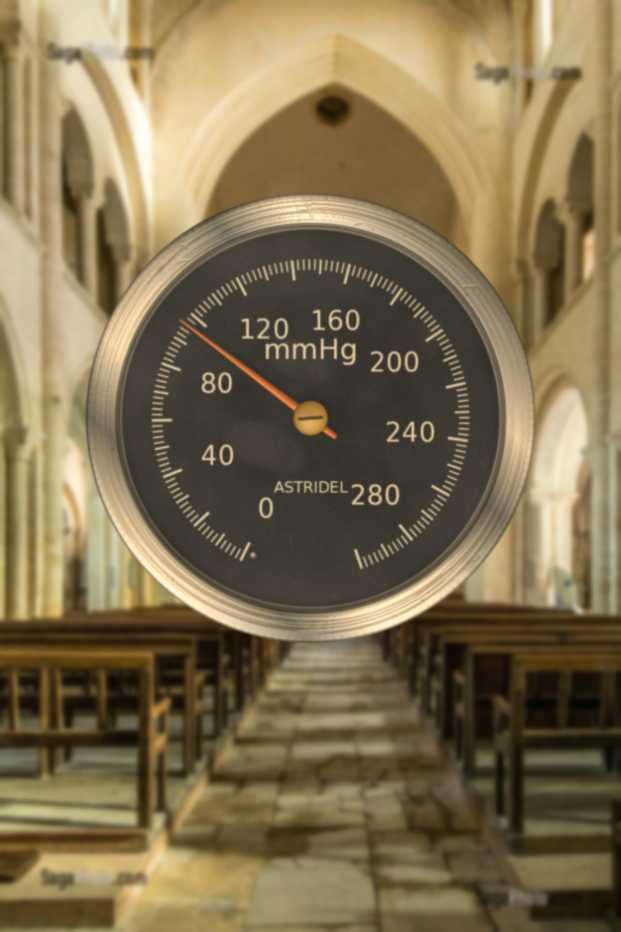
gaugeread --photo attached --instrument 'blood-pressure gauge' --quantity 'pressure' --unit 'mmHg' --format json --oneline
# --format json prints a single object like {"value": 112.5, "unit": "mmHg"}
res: {"value": 96, "unit": "mmHg"}
